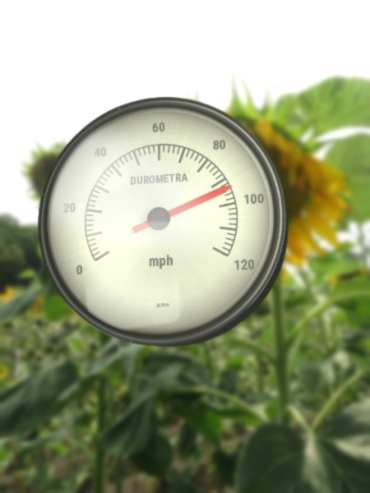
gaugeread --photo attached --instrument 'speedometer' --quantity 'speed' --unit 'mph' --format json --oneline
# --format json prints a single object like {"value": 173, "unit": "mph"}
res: {"value": 94, "unit": "mph"}
